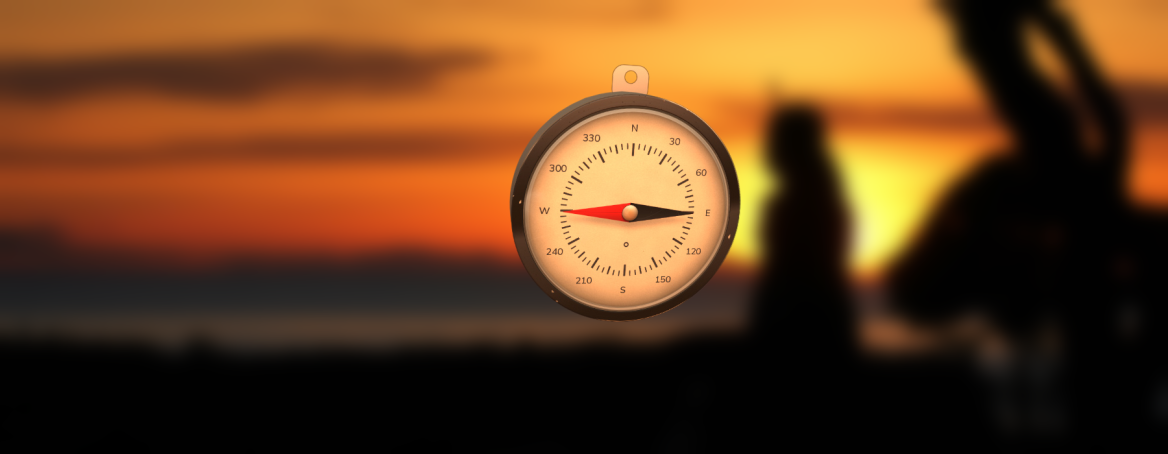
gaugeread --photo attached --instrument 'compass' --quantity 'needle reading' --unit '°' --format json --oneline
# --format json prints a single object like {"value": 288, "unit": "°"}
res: {"value": 270, "unit": "°"}
